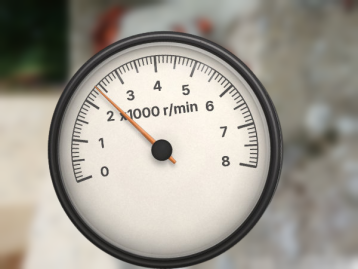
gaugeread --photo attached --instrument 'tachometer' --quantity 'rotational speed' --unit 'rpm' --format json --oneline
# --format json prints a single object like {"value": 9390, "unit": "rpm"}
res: {"value": 2400, "unit": "rpm"}
